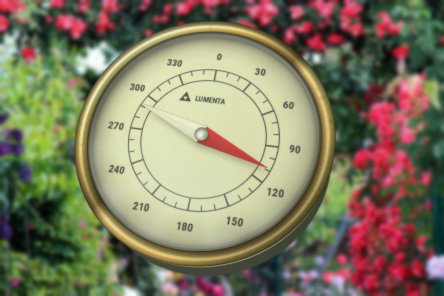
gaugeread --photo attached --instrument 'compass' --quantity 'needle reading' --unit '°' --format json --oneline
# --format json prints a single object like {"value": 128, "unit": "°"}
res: {"value": 110, "unit": "°"}
